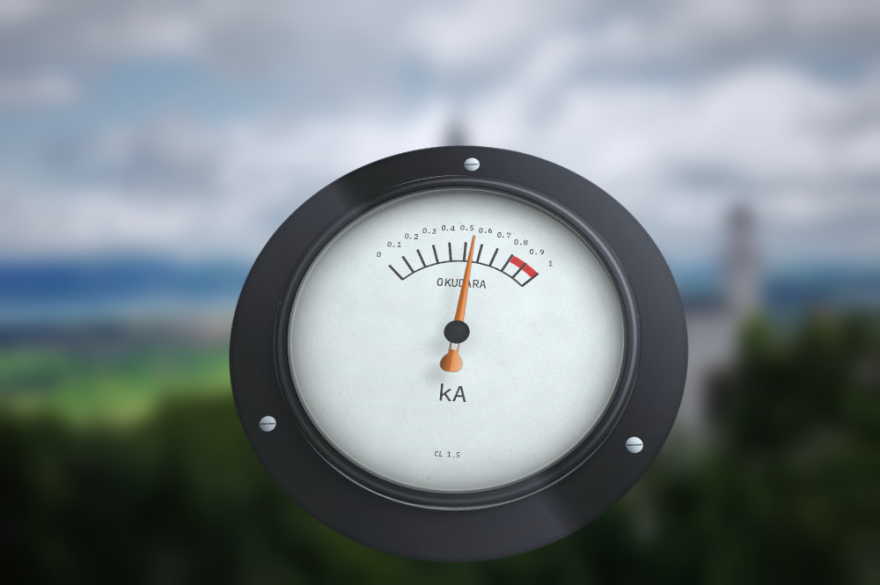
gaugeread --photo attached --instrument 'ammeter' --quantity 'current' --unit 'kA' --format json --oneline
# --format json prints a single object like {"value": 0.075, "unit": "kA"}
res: {"value": 0.55, "unit": "kA"}
